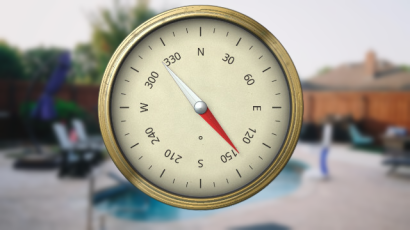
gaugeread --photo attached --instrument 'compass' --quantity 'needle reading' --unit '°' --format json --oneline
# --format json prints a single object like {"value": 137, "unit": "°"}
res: {"value": 140, "unit": "°"}
